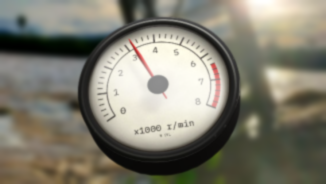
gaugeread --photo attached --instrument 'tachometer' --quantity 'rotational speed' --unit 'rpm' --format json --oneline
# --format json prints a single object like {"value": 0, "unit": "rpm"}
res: {"value": 3200, "unit": "rpm"}
